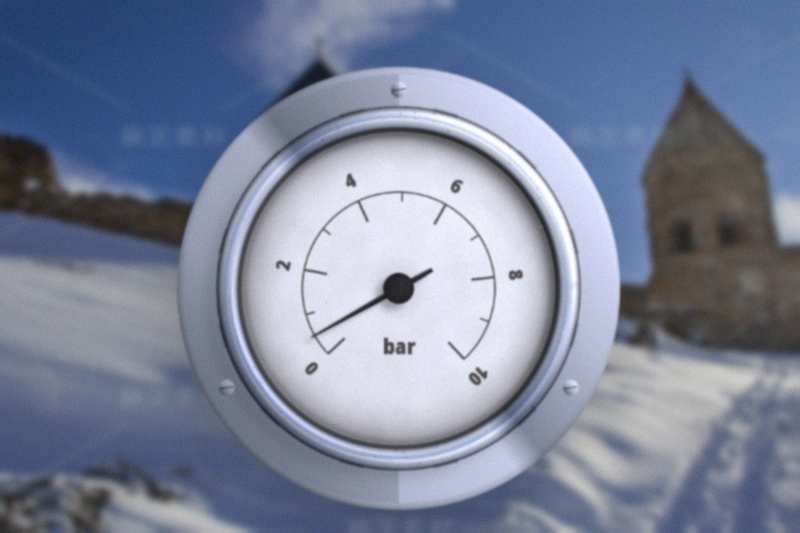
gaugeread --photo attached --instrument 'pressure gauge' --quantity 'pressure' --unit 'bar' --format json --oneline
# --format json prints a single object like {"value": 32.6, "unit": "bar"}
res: {"value": 0.5, "unit": "bar"}
